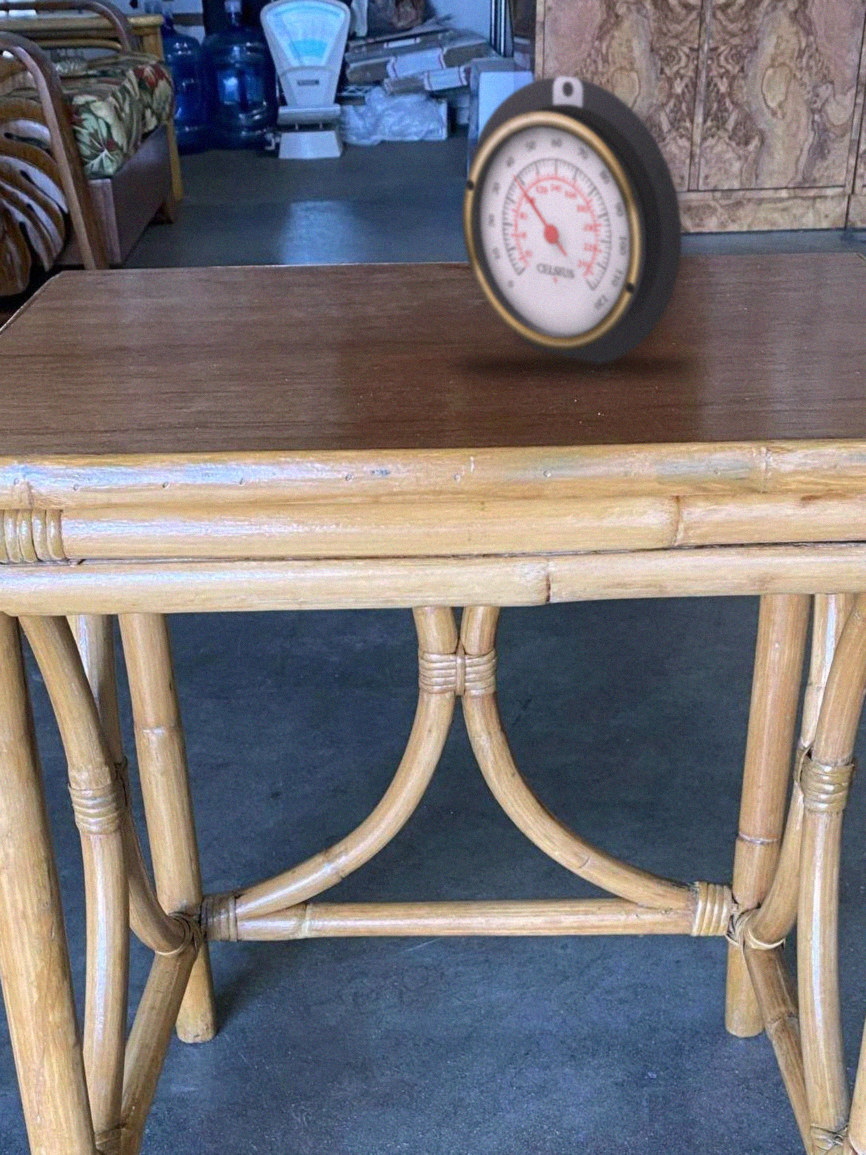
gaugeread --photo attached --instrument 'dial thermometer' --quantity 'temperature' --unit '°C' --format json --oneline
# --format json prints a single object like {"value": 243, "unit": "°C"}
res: {"value": 40, "unit": "°C"}
